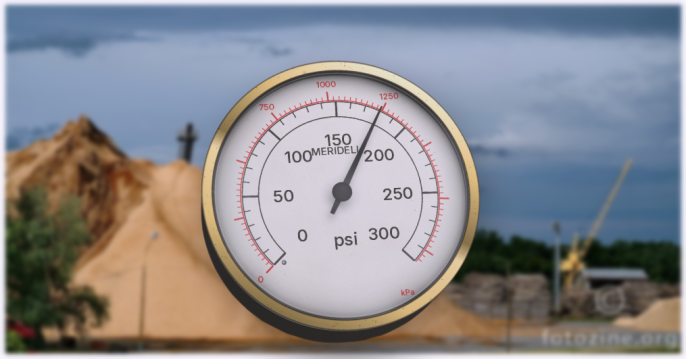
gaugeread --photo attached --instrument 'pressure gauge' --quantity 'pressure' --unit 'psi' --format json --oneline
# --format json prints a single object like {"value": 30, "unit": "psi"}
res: {"value": 180, "unit": "psi"}
